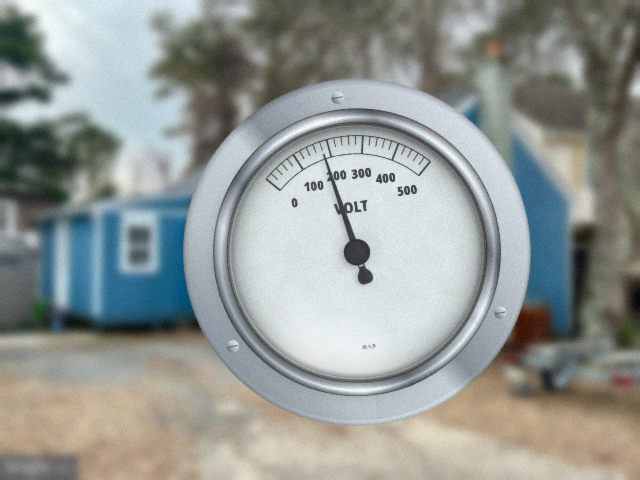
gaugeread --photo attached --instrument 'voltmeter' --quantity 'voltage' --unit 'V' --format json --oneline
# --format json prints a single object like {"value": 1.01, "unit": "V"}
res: {"value": 180, "unit": "V"}
